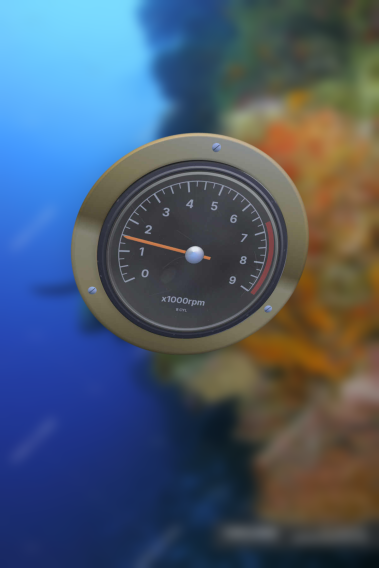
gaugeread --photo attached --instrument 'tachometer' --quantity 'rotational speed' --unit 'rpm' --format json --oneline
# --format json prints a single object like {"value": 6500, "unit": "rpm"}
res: {"value": 1500, "unit": "rpm"}
